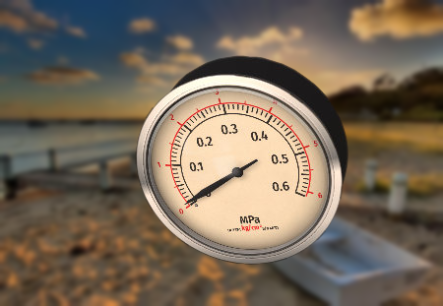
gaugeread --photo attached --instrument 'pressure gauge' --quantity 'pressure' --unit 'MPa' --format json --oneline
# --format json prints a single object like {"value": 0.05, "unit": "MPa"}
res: {"value": 0.01, "unit": "MPa"}
